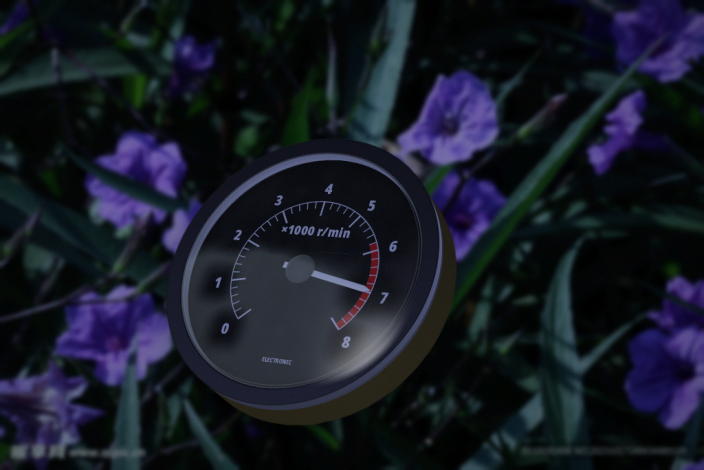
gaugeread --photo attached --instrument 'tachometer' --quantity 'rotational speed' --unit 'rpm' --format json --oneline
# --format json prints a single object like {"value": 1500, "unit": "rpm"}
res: {"value": 7000, "unit": "rpm"}
